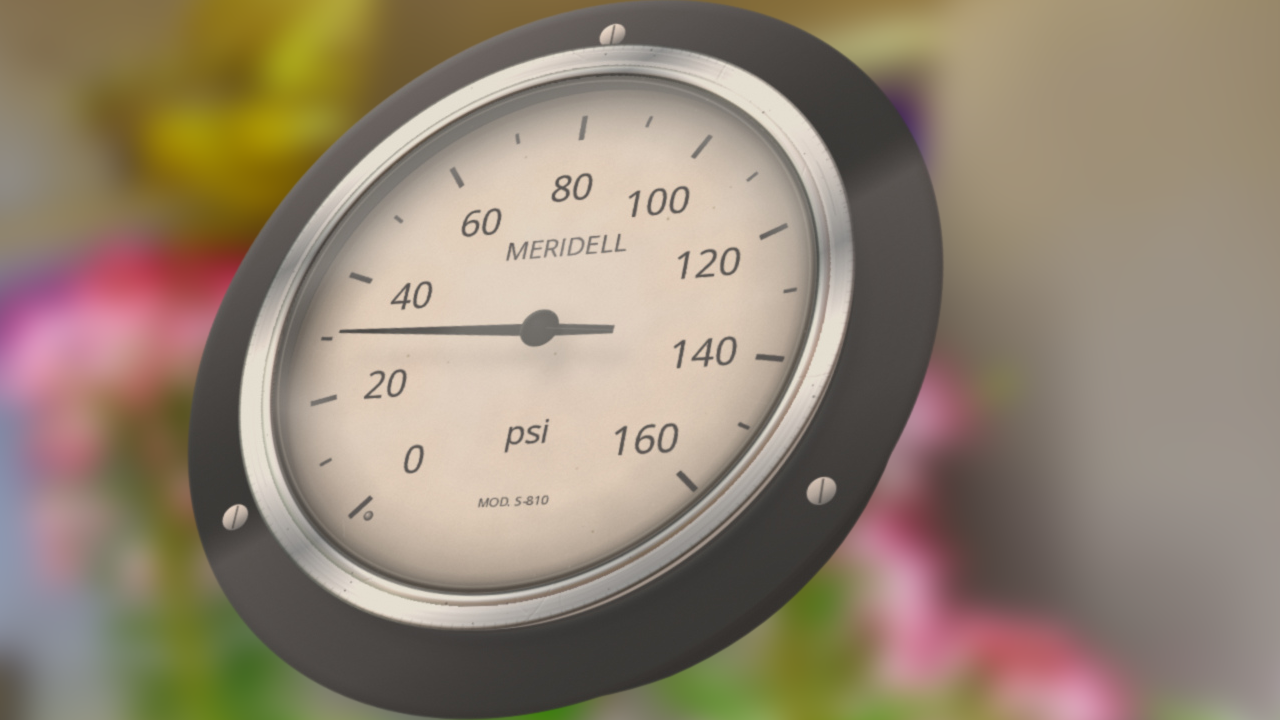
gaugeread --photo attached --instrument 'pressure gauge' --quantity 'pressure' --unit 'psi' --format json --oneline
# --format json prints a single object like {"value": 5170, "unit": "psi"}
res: {"value": 30, "unit": "psi"}
